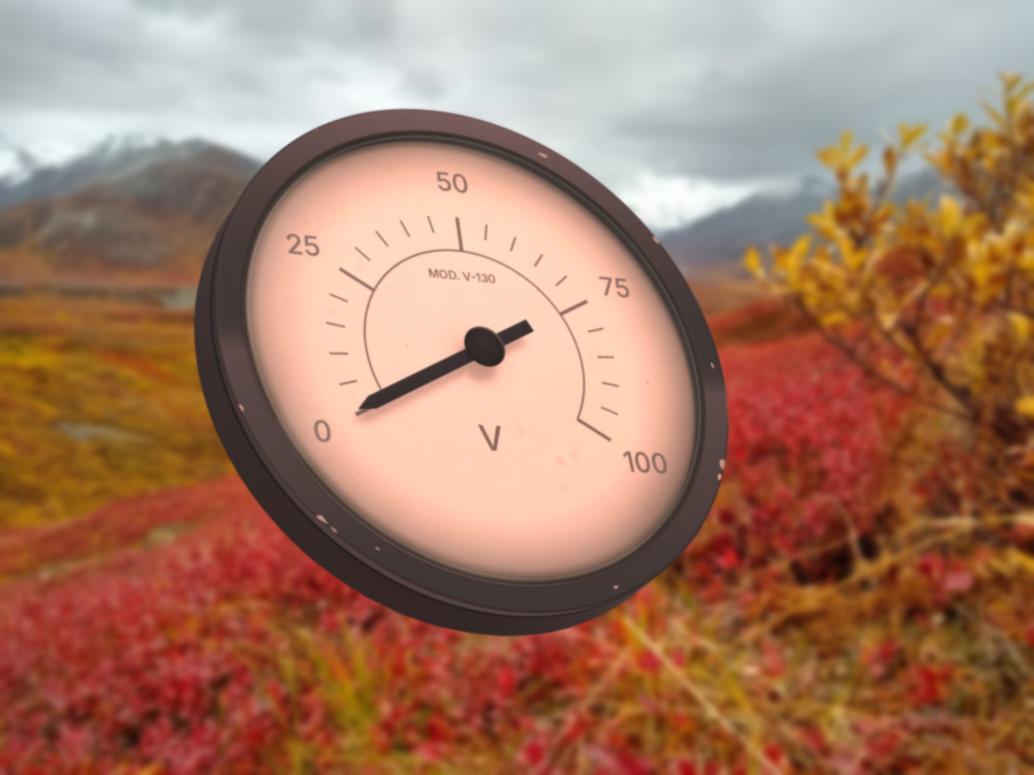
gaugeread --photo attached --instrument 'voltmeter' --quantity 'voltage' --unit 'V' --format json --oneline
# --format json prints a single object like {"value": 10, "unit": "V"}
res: {"value": 0, "unit": "V"}
